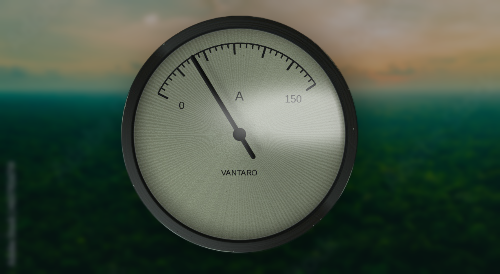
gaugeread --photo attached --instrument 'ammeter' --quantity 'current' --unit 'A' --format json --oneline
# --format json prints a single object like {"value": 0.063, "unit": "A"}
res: {"value": 40, "unit": "A"}
